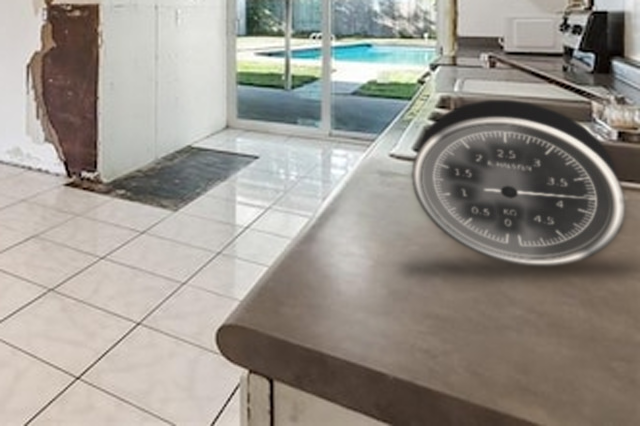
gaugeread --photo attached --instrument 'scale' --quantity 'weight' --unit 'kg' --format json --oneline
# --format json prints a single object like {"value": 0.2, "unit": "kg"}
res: {"value": 3.75, "unit": "kg"}
